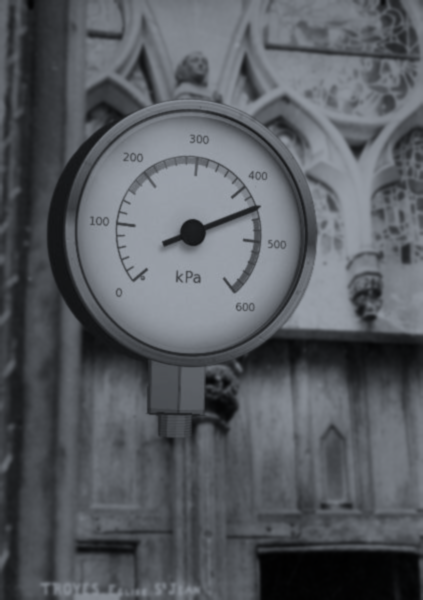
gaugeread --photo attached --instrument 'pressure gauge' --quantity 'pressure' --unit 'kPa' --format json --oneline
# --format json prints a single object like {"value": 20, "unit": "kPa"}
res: {"value": 440, "unit": "kPa"}
